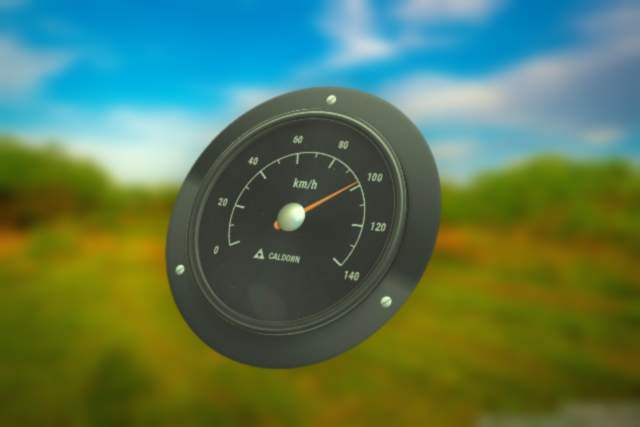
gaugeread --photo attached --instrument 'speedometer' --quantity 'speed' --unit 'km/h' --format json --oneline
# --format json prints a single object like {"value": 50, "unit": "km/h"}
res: {"value": 100, "unit": "km/h"}
